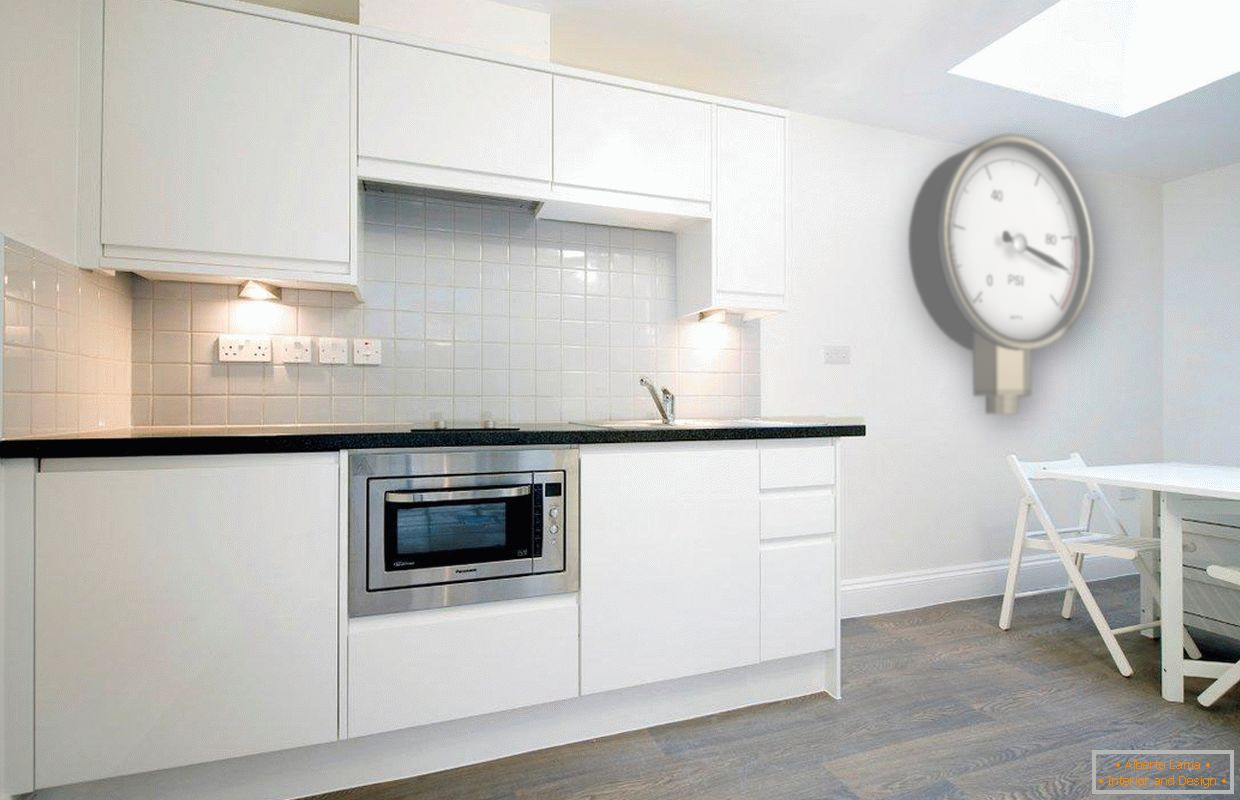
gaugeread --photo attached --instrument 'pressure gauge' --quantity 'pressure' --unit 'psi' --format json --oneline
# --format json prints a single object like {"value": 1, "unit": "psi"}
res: {"value": 90, "unit": "psi"}
